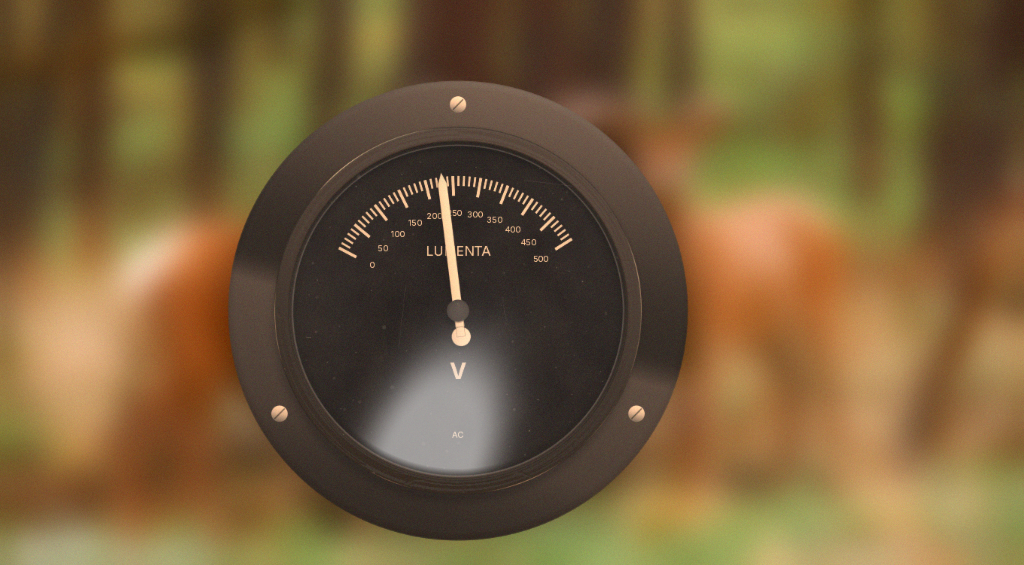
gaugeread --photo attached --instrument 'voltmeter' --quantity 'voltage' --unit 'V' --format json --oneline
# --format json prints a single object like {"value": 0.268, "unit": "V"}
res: {"value": 230, "unit": "V"}
